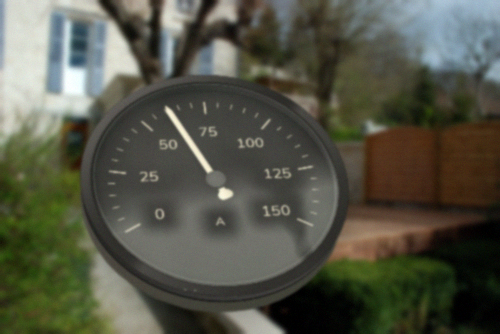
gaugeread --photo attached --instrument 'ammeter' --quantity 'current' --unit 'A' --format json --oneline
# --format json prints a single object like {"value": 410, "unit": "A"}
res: {"value": 60, "unit": "A"}
